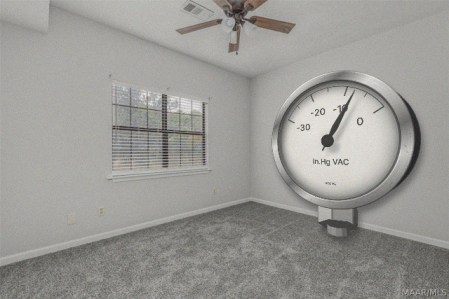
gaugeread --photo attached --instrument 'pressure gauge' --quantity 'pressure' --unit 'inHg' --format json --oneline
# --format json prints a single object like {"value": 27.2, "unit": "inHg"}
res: {"value": -7.5, "unit": "inHg"}
